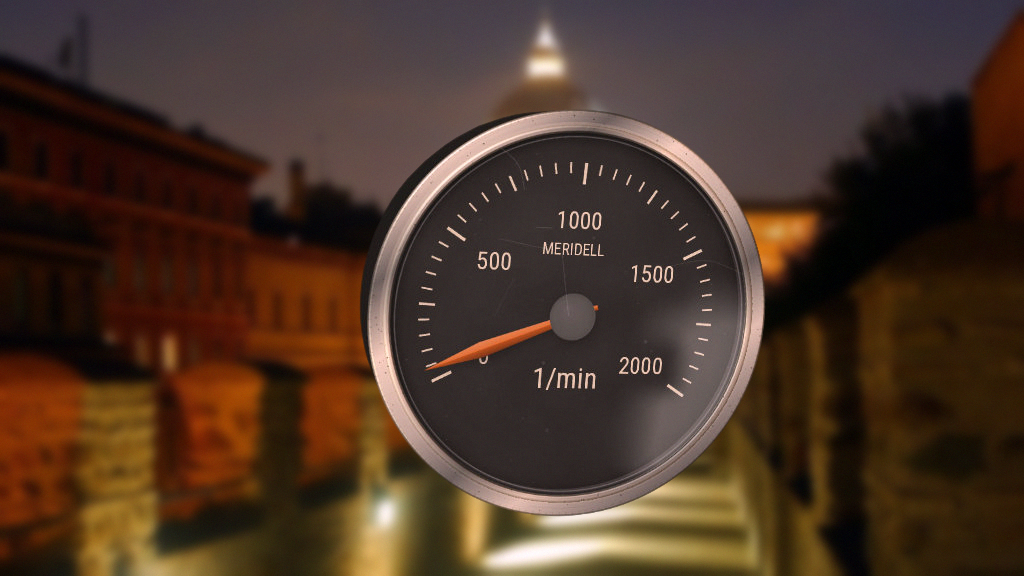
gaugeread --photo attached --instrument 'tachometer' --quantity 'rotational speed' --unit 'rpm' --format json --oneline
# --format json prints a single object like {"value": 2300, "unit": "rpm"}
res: {"value": 50, "unit": "rpm"}
